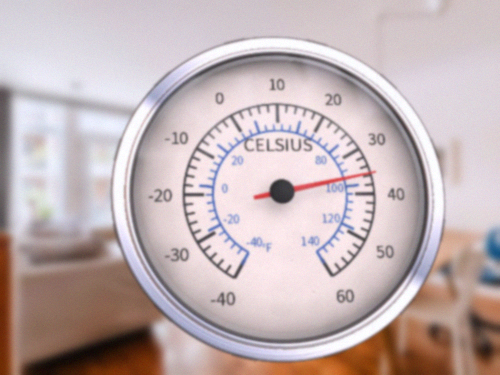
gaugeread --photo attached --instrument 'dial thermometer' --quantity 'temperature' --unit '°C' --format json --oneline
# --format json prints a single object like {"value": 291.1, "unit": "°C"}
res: {"value": 36, "unit": "°C"}
